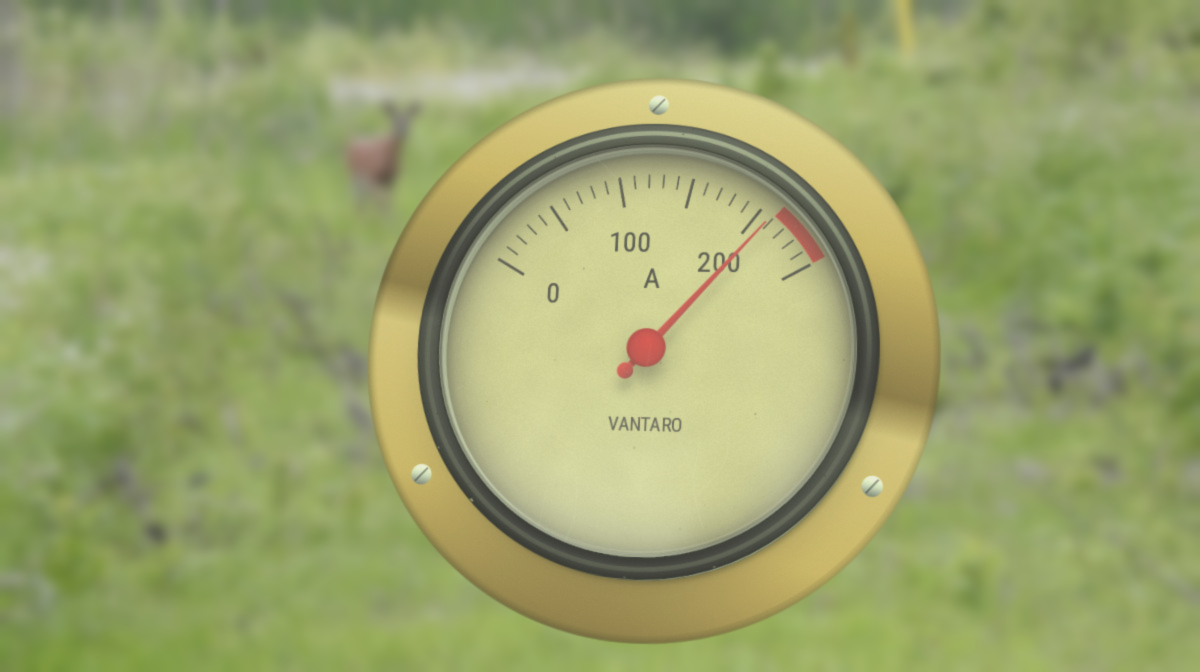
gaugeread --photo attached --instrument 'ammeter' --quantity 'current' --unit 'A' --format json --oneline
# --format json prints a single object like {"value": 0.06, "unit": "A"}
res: {"value": 210, "unit": "A"}
